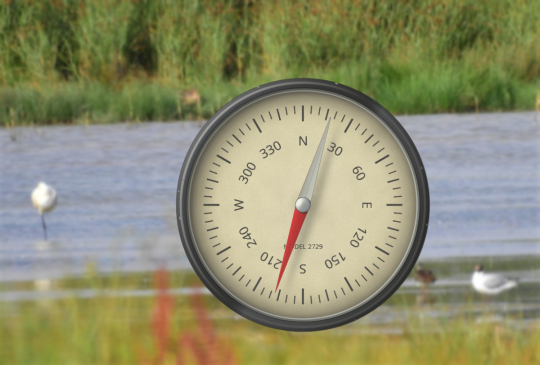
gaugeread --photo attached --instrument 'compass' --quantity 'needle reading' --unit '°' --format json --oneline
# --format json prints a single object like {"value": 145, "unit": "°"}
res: {"value": 197.5, "unit": "°"}
